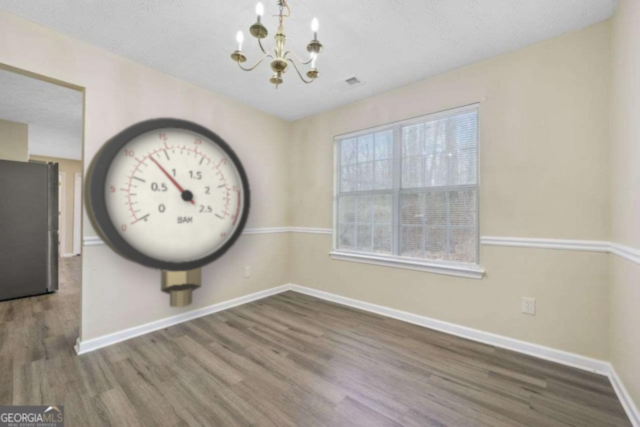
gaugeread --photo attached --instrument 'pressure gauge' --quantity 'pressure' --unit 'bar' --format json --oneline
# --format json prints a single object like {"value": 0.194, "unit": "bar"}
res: {"value": 0.8, "unit": "bar"}
